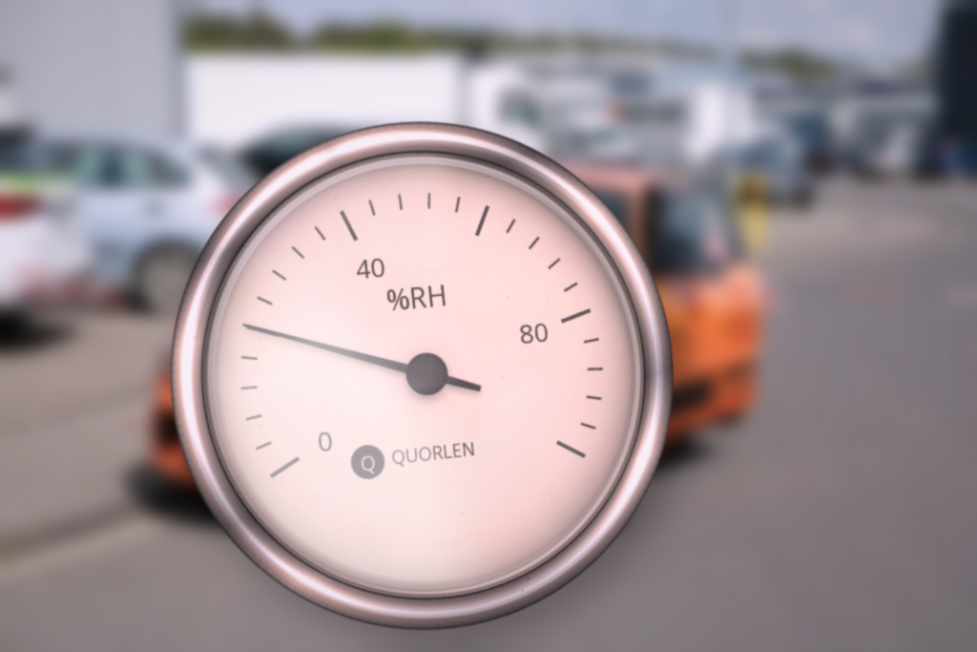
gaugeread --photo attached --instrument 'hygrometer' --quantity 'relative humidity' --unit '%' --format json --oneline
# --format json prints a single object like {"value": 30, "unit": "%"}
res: {"value": 20, "unit": "%"}
